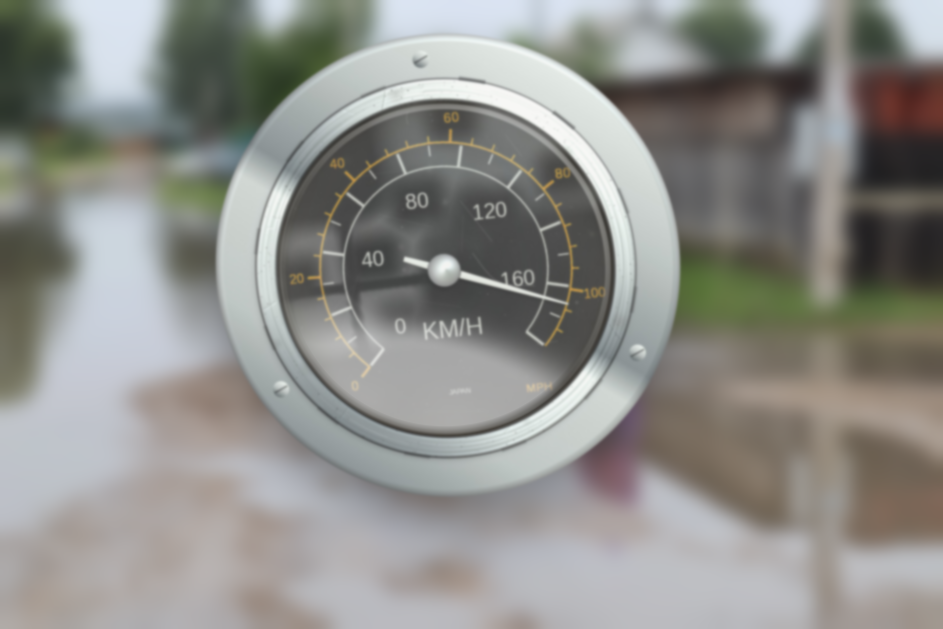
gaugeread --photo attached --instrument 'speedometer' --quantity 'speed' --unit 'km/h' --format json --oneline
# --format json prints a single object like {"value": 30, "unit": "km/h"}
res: {"value": 165, "unit": "km/h"}
